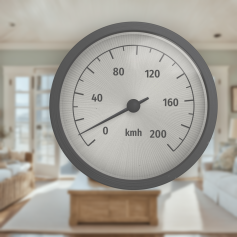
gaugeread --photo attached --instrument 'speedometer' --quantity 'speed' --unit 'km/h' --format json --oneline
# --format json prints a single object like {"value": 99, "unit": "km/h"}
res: {"value": 10, "unit": "km/h"}
